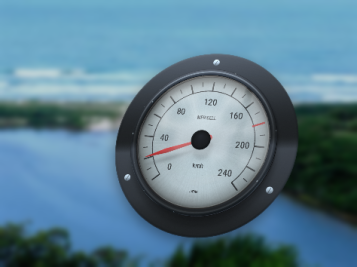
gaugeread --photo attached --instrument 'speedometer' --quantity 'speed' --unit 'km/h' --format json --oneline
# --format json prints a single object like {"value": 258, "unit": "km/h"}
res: {"value": 20, "unit": "km/h"}
